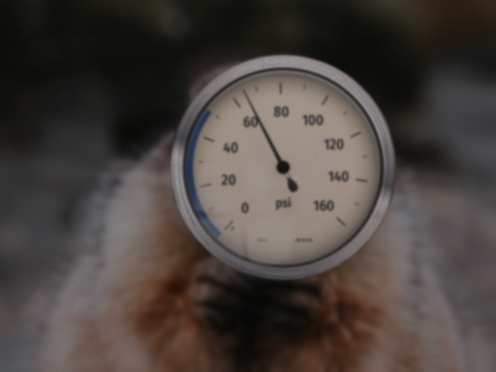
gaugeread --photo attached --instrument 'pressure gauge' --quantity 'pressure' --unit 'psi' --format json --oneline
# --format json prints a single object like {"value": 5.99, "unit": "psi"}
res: {"value": 65, "unit": "psi"}
